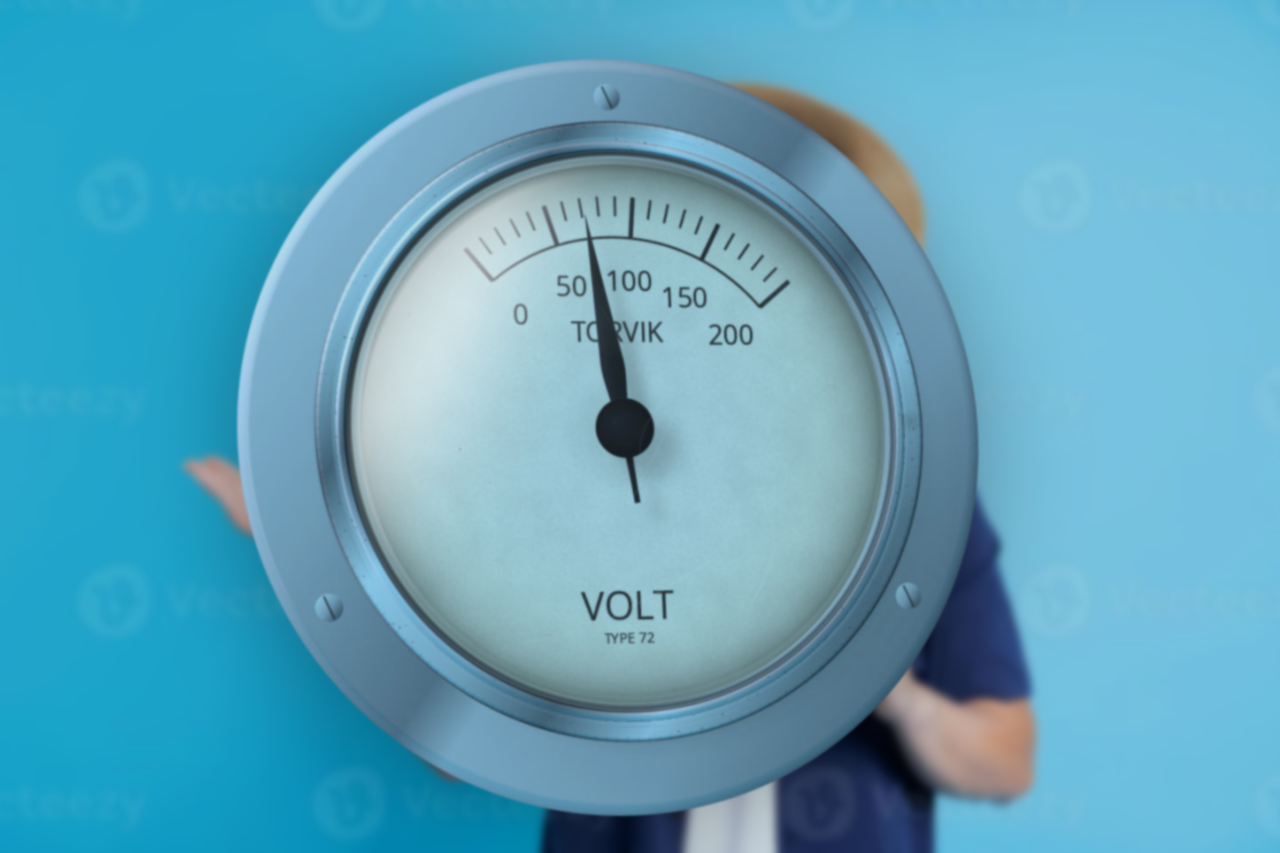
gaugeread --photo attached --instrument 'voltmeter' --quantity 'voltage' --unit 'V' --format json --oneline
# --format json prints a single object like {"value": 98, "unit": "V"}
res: {"value": 70, "unit": "V"}
